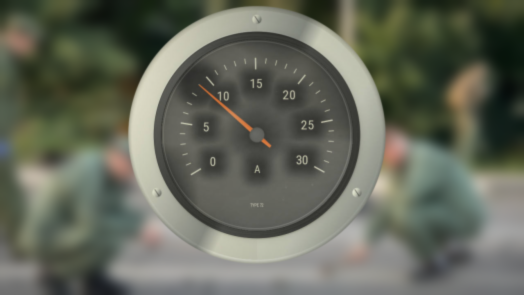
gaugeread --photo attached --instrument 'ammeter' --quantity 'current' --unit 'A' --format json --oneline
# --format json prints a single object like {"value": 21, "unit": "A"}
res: {"value": 9, "unit": "A"}
